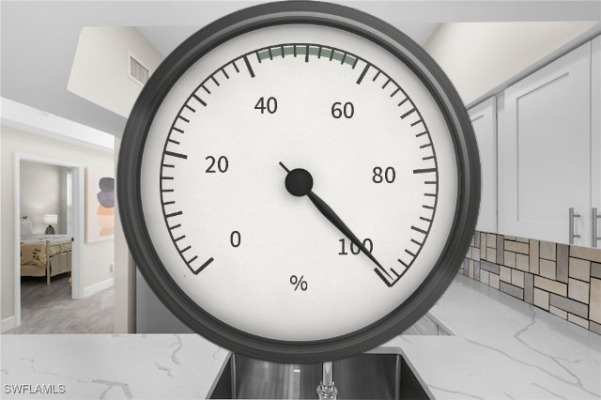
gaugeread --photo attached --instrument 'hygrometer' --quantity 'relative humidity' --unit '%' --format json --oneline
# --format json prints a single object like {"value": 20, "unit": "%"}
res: {"value": 99, "unit": "%"}
